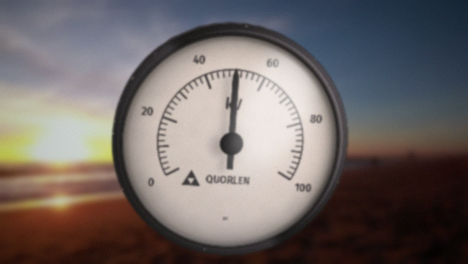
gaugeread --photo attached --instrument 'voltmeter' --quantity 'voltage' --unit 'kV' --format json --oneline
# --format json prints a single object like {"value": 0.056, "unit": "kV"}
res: {"value": 50, "unit": "kV"}
